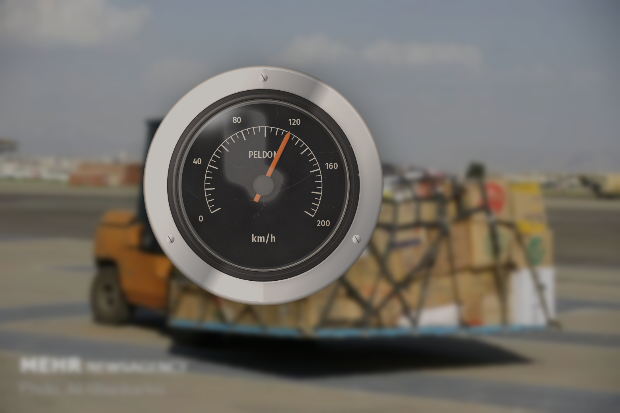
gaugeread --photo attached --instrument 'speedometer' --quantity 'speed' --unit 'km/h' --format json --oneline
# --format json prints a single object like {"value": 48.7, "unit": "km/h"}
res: {"value": 120, "unit": "km/h"}
